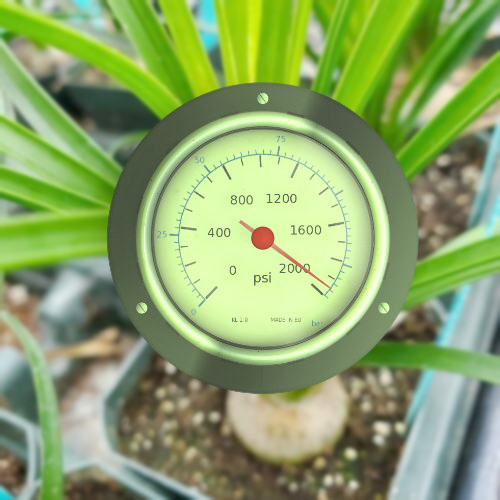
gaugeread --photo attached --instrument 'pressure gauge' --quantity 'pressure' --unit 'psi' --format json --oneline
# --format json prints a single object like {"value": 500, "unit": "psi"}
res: {"value": 1950, "unit": "psi"}
